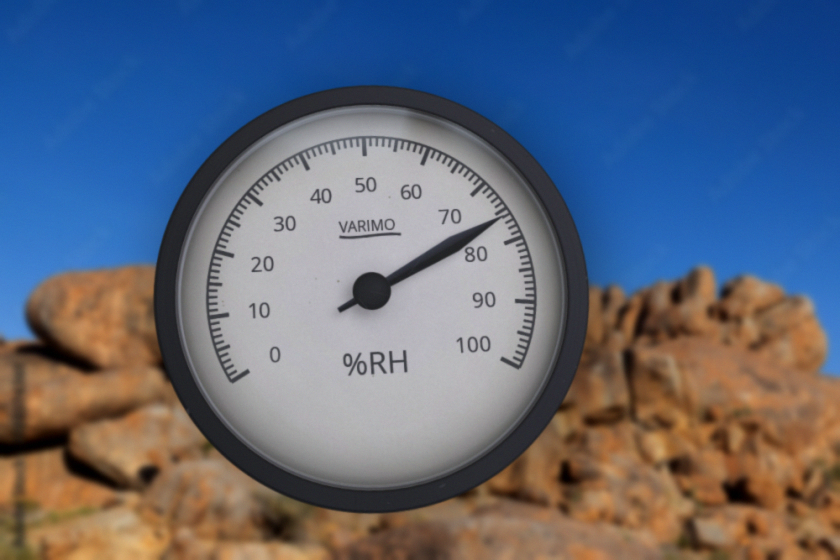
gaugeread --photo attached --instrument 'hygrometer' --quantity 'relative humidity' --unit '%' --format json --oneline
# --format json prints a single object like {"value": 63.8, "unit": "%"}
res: {"value": 76, "unit": "%"}
